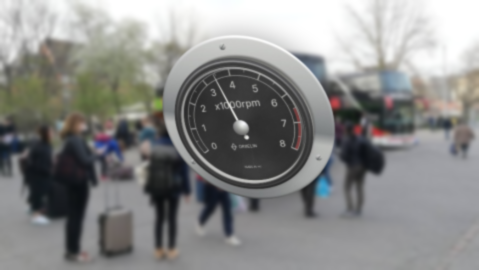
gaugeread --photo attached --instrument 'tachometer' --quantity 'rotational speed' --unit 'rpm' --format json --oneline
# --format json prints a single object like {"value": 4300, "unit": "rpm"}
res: {"value": 3500, "unit": "rpm"}
